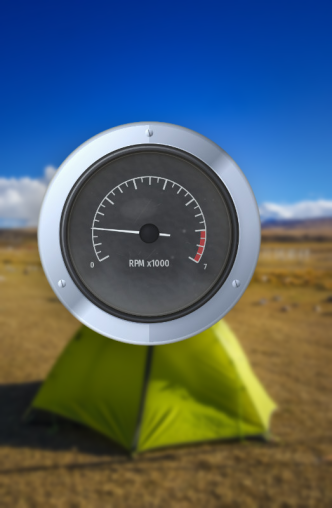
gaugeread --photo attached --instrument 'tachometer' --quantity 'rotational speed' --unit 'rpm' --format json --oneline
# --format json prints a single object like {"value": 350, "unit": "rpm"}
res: {"value": 1000, "unit": "rpm"}
